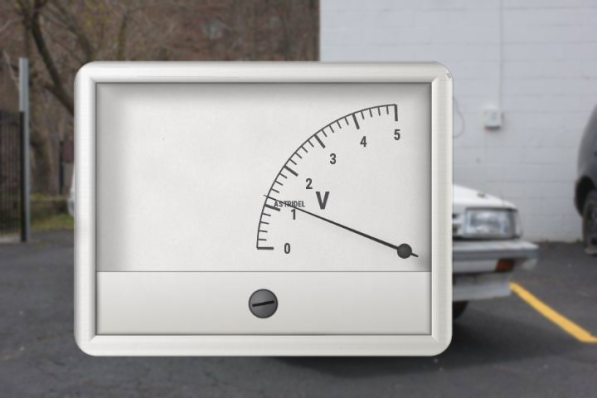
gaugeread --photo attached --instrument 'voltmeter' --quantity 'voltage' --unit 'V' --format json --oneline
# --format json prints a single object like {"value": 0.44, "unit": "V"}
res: {"value": 1.2, "unit": "V"}
